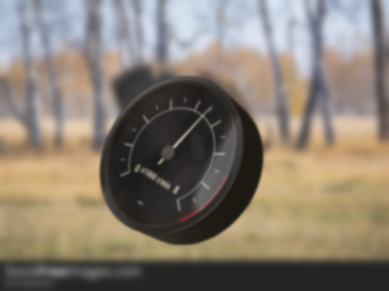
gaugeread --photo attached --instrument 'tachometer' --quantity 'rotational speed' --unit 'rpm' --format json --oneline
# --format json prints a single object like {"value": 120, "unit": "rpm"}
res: {"value": 4500, "unit": "rpm"}
